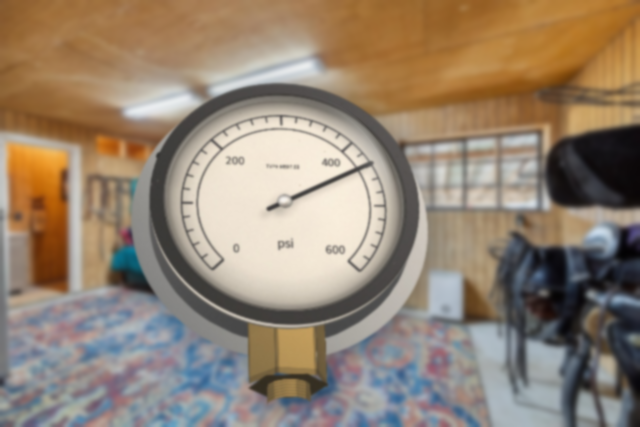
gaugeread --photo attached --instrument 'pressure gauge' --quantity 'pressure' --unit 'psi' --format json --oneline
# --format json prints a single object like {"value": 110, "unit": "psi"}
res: {"value": 440, "unit": "psi"}
